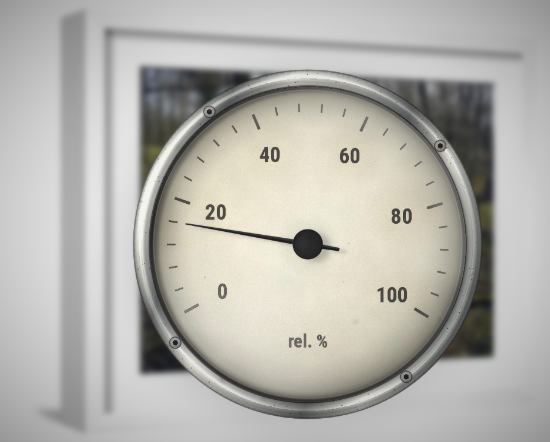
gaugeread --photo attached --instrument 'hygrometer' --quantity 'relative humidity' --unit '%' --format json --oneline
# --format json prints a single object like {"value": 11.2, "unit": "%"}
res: {"value": 16, "unit": "%"}
